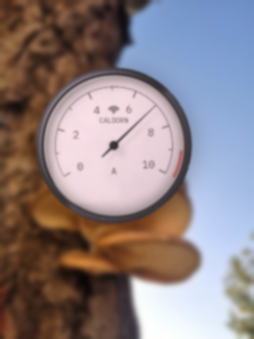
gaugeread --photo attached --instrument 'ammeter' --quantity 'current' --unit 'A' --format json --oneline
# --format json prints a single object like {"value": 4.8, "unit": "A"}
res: {"value": 7, "unit": "A"}
